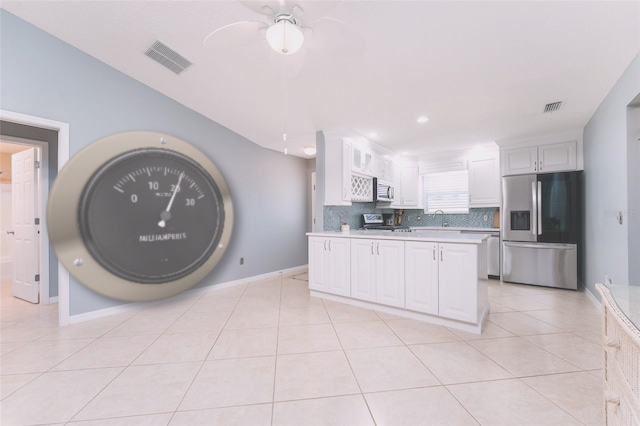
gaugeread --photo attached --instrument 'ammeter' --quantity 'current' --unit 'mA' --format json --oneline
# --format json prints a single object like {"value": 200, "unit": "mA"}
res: {"value": 20, "unit": "mA"}
